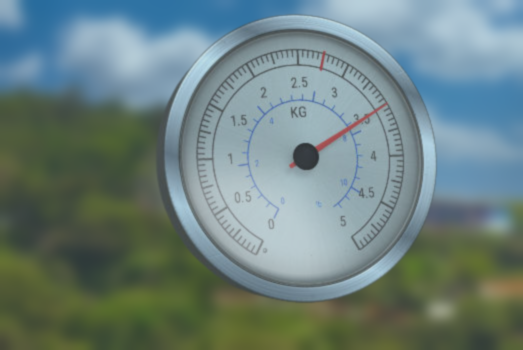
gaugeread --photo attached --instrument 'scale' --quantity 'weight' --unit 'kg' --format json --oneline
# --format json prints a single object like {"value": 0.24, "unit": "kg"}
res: {"value": 3.5, "unit": "kg"}
